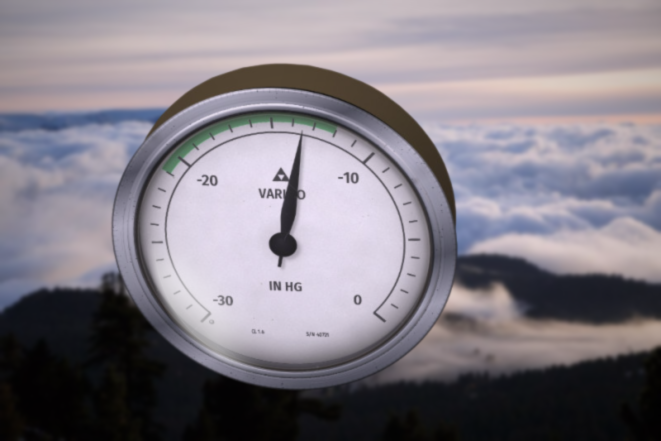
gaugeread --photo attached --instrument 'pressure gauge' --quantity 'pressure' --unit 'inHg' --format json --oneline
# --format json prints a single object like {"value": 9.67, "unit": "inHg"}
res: {"value": -13.5, "unit": "inHg"}
